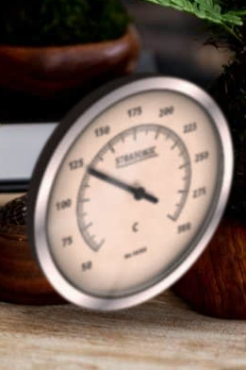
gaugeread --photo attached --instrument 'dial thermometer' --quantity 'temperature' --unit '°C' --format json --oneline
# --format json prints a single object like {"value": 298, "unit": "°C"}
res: {"value": 125, "unit": "°C"}
